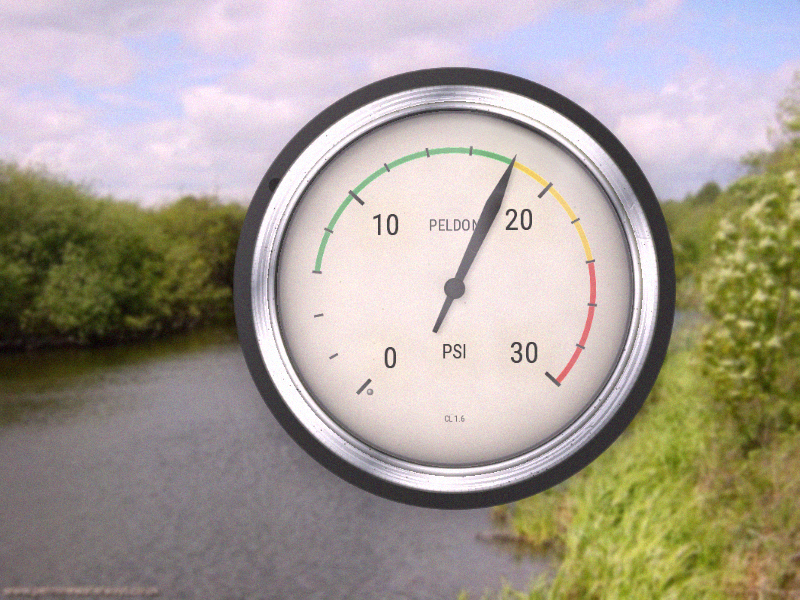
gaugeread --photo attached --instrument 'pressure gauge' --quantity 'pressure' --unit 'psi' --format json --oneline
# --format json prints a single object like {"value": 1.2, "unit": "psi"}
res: {"value": 18, "unit": "psi"}
